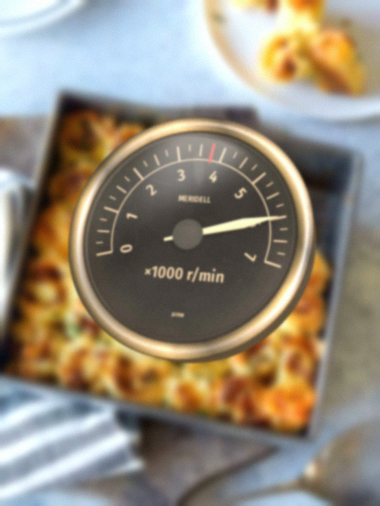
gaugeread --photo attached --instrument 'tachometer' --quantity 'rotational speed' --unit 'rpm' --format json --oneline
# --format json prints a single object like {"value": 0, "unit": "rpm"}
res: {"value": 6000, "unit": "rpm"}
